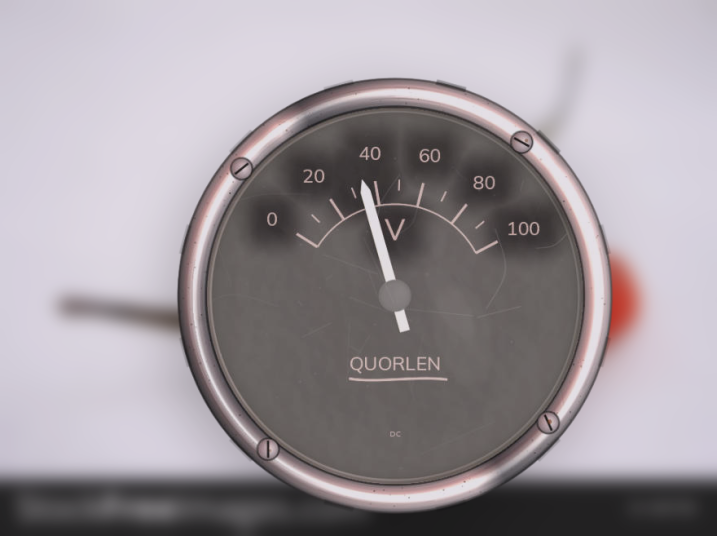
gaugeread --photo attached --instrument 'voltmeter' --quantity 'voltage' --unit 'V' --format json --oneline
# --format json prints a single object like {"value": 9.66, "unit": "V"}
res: {"value": 35, "unit": "V"}
